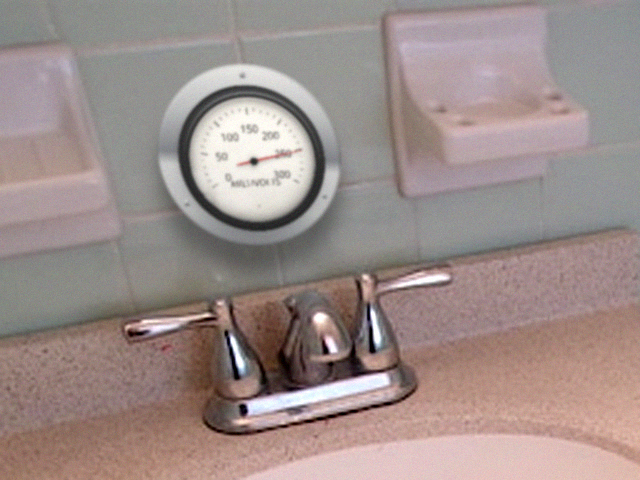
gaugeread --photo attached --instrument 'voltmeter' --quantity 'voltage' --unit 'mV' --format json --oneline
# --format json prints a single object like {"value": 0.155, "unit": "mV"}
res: {"value": 250, "unit": "mV"}
